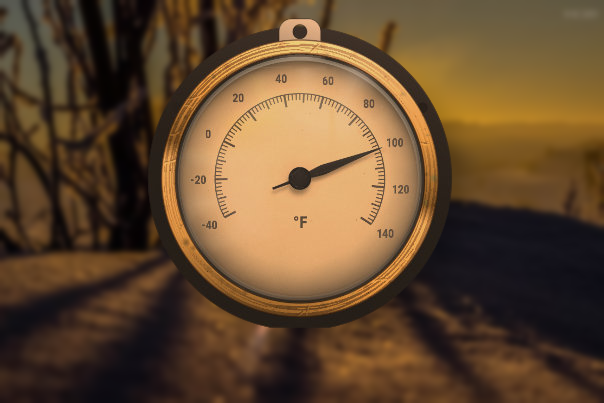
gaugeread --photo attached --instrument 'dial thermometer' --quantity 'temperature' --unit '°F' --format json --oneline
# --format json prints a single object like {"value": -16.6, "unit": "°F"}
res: {"value": 100, "unit": "°F"}
